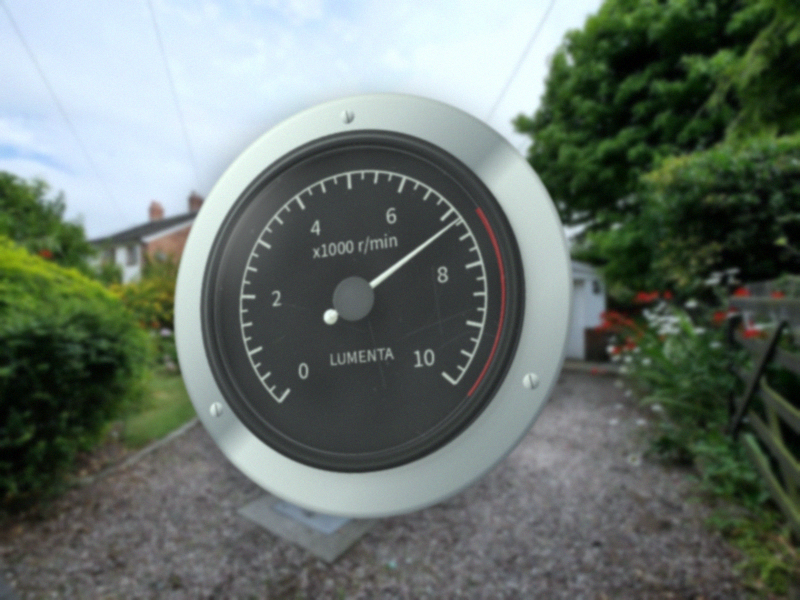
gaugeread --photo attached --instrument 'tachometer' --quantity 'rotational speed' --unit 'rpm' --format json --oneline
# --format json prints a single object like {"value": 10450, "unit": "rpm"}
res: {"value": 7250, "unit": "rpm"}
